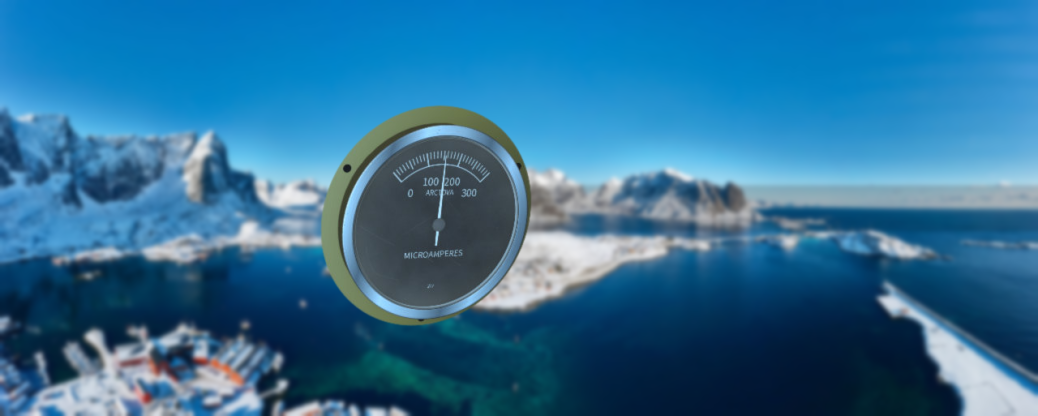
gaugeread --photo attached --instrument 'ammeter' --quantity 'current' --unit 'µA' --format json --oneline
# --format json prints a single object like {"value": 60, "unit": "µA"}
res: {"value": 150, "unit": "µA"}
